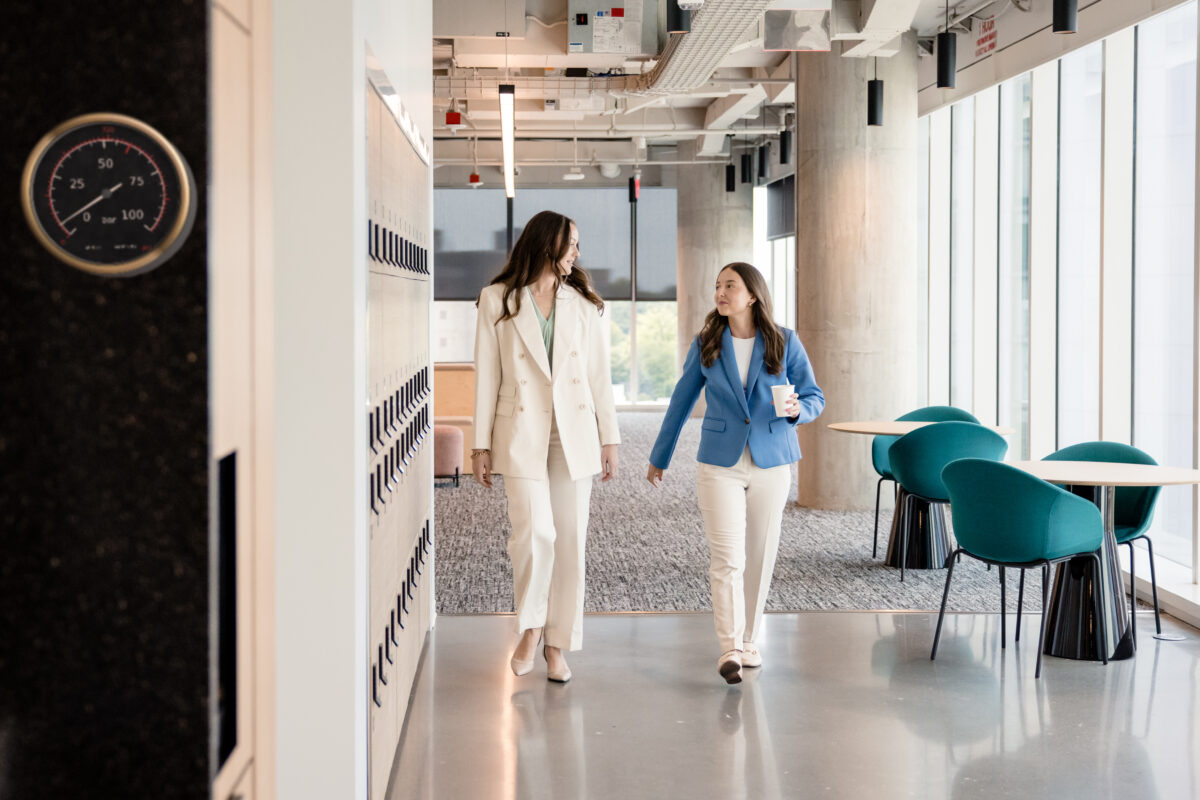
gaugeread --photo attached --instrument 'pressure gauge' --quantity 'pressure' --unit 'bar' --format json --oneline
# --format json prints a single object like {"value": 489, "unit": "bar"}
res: {"value": 5, "unit": "bar"}
